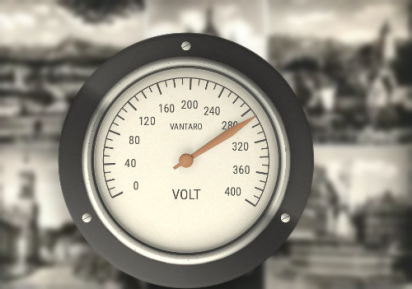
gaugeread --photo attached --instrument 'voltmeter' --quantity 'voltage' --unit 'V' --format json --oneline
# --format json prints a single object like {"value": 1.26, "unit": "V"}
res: {"value": 290, "unit": "V"}
